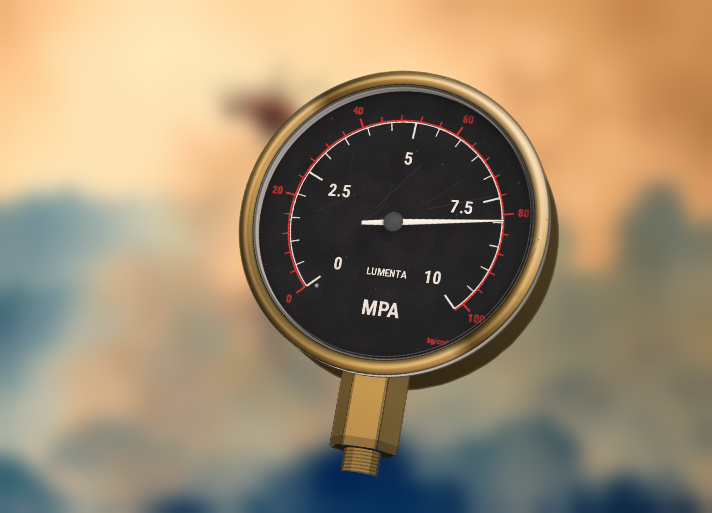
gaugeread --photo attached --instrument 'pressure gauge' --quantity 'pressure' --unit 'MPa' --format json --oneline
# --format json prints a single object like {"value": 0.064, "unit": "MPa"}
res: {"value": 8, "unit": "MPa"}
